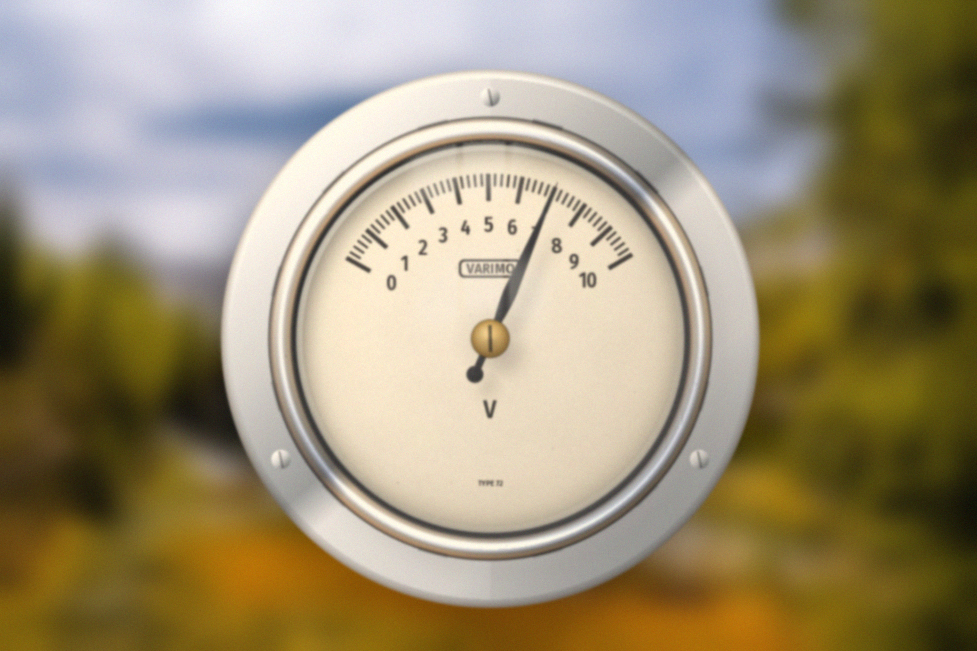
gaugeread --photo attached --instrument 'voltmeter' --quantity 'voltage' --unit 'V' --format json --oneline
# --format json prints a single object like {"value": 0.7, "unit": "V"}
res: {"value": 7, "unit": "V"}
